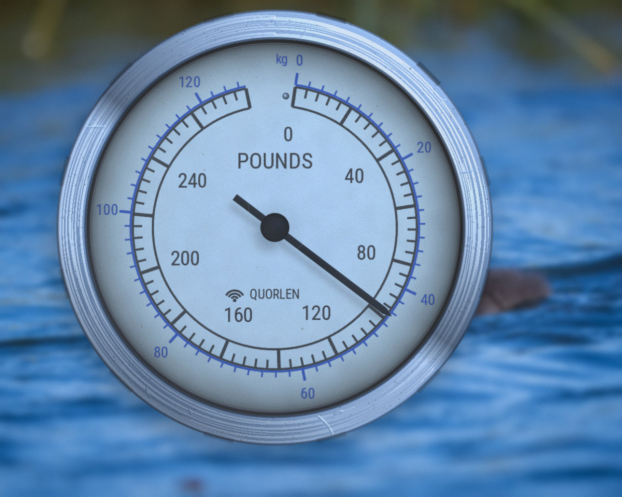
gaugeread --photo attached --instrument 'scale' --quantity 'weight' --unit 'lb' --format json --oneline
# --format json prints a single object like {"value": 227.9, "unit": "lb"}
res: {"value": 98, "unit": "lb"}
